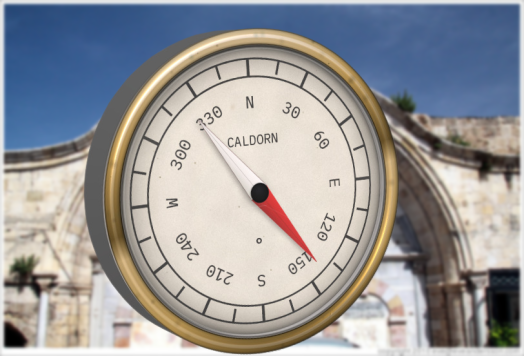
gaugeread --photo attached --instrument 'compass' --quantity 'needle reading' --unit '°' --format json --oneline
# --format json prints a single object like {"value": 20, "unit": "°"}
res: {"value": 142.5, "unit": "°"}
